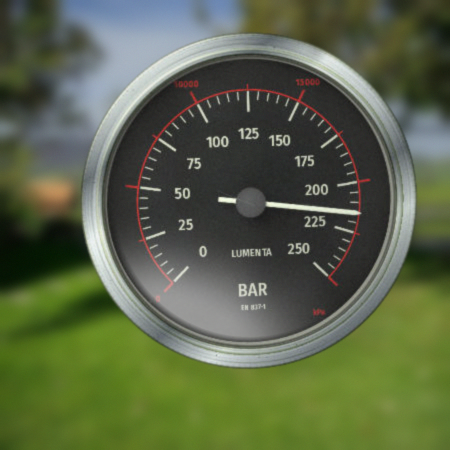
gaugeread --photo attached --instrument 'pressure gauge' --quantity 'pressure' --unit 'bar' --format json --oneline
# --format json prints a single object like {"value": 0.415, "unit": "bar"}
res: {"value": 215, "unit": "bar"}
